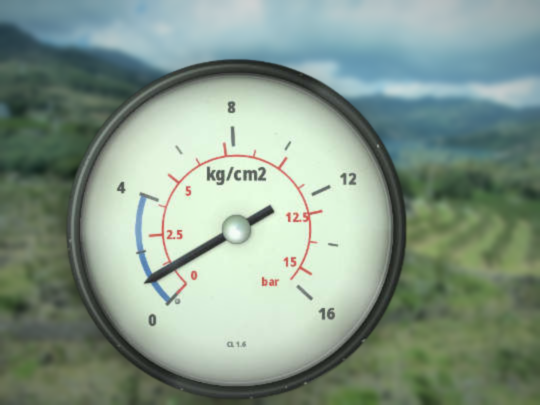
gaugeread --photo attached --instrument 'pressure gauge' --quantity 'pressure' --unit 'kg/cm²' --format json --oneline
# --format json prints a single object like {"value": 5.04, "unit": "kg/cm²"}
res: {"value": 1, "unit": "kg/cm²"}
